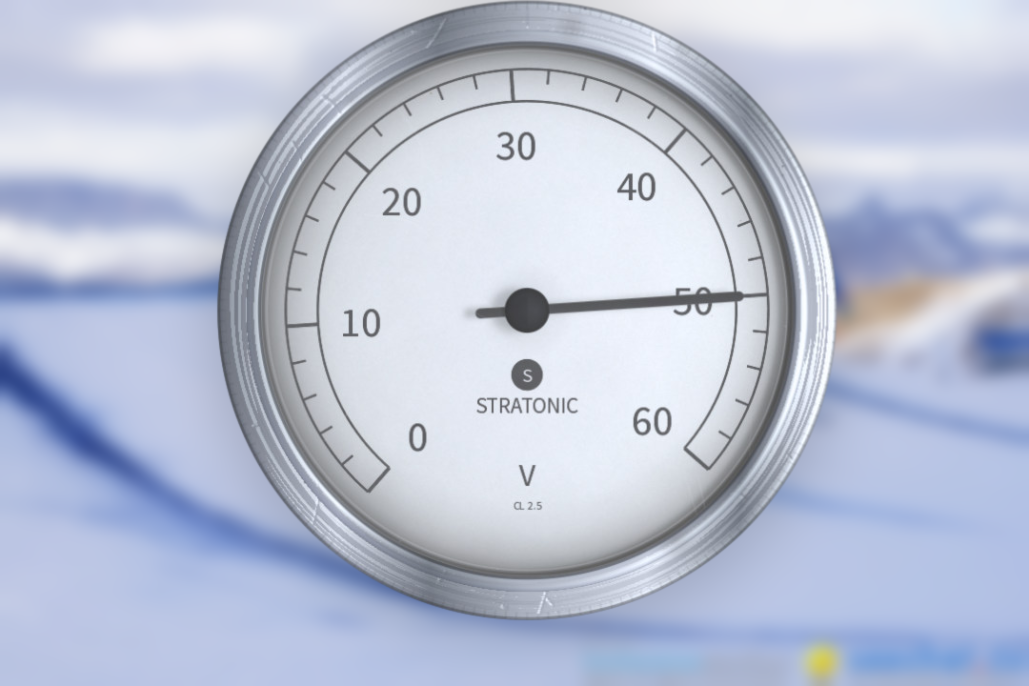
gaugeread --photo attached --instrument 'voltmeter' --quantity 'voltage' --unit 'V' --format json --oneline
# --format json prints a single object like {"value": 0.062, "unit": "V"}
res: {"value": 50, "unit": "V"}
